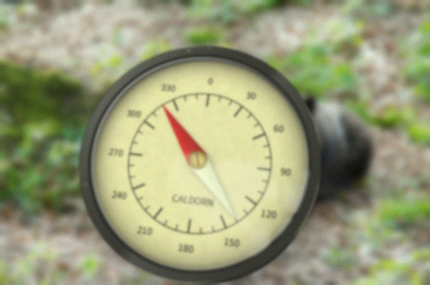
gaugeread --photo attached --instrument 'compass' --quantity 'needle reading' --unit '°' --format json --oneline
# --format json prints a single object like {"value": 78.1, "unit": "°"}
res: {"value": 320, "unit": "°"}
